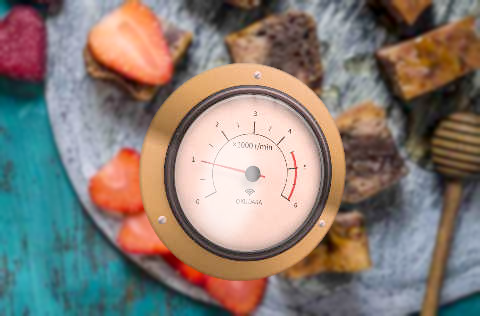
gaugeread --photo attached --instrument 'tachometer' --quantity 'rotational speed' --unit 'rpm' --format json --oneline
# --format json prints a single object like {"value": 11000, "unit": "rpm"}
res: {"value": 1000, "unit": "rpm"}
